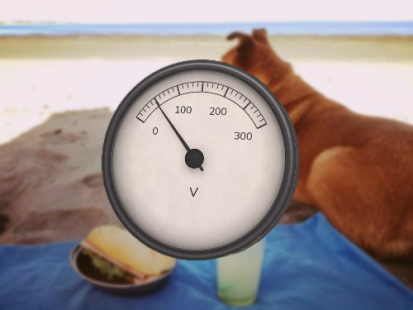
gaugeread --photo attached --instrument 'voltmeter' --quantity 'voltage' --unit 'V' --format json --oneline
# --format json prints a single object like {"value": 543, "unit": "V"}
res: {"value": 50, "unit": "V"}
